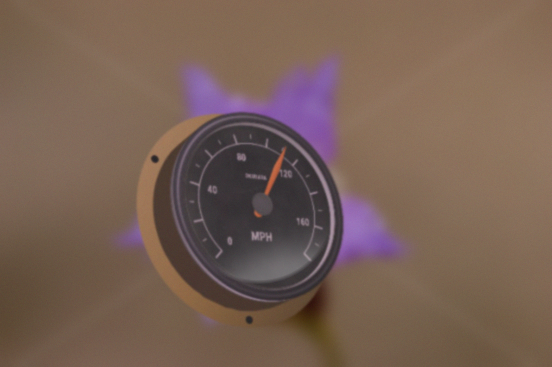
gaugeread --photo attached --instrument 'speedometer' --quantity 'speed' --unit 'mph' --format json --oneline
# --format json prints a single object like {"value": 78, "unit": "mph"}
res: {"value": 110, "unit": "mph"}
